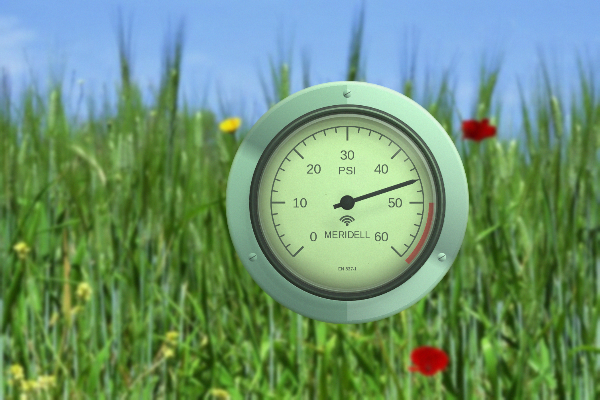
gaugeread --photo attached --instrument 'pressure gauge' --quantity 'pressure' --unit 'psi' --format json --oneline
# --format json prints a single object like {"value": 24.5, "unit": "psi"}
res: {"value": 46, "unit": "psi"}
